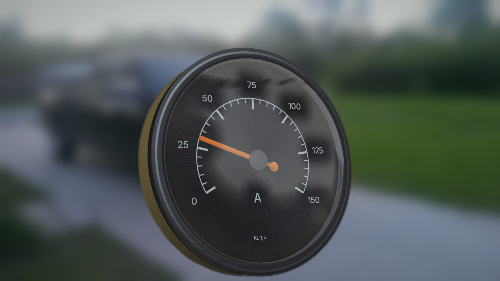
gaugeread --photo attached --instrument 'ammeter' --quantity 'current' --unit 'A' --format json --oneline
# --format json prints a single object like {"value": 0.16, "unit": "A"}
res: {"value": 30, "unit": "A"}
